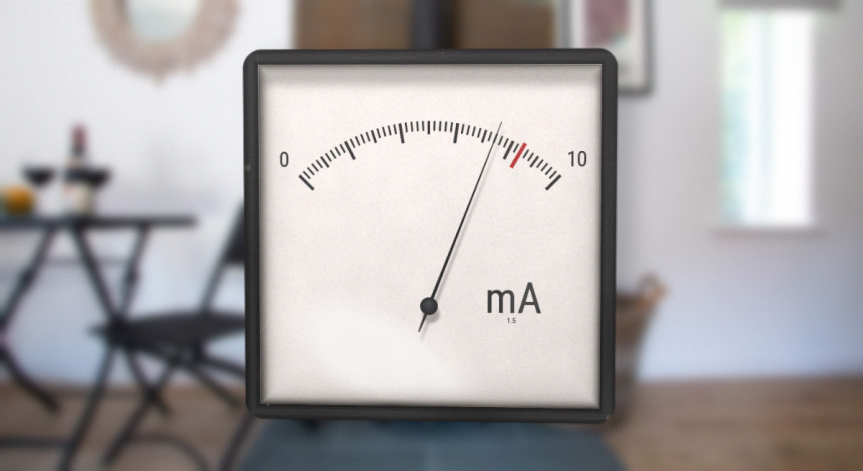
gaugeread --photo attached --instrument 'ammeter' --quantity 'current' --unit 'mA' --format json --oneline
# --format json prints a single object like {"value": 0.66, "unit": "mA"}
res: {"value": 7.4, "unit": "mA"}
